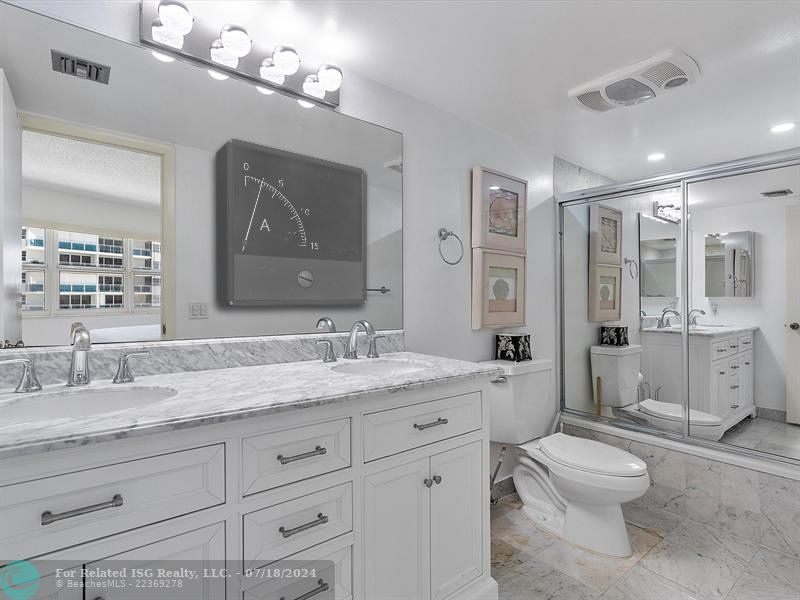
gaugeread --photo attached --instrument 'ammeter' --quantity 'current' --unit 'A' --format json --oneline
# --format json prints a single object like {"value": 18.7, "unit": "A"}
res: {"value": 2.5, "unit": "A"}
